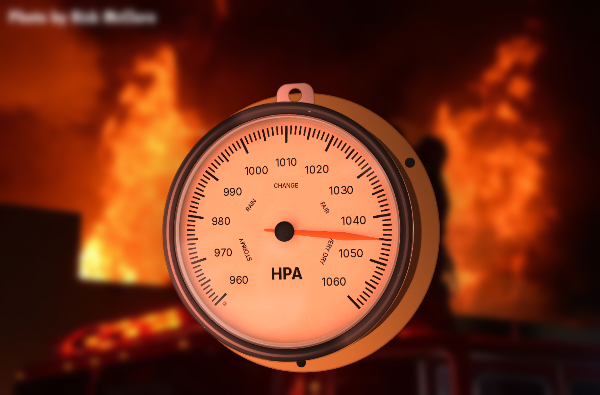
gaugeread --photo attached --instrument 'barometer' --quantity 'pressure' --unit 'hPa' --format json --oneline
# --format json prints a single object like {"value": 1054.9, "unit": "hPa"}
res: {"value": 1045, "unit": "hPa"}
